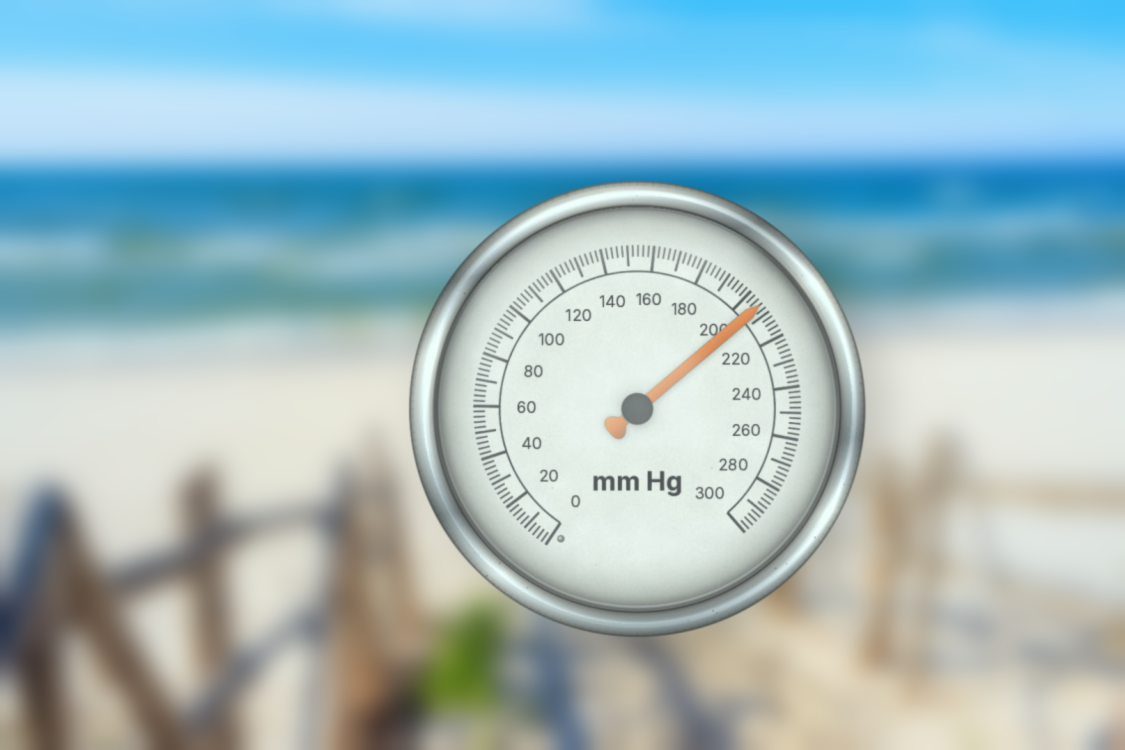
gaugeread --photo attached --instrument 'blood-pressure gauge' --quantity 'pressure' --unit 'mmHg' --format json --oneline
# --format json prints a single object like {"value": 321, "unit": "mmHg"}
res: {"value": 206, "unit": "mmHg"}
